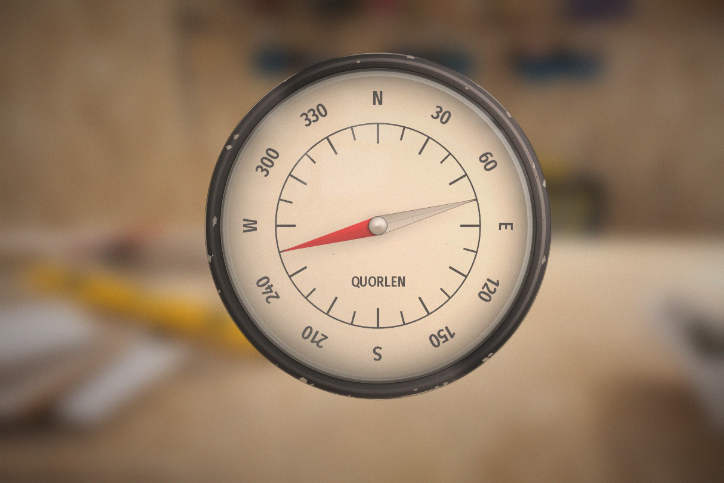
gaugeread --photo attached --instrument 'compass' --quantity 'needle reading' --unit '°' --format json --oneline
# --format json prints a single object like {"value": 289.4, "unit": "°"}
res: {"value": 255, "unit": "°"}
